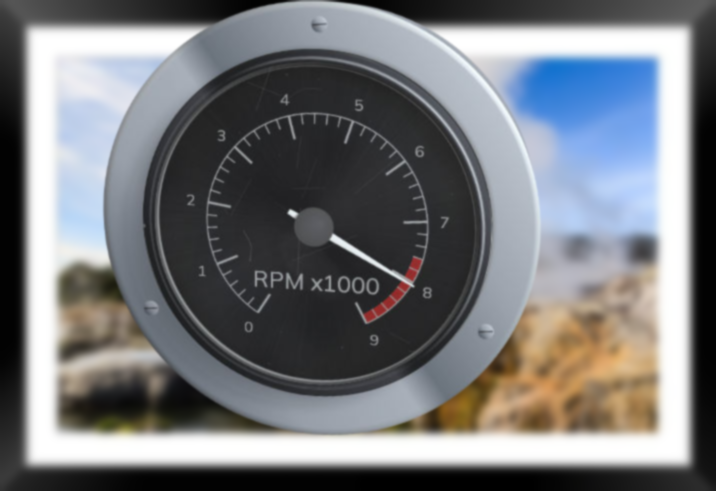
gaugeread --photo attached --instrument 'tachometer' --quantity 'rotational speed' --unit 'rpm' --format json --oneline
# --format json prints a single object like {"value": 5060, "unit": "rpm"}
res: {"value": 8000, "unit": "rpm"}
